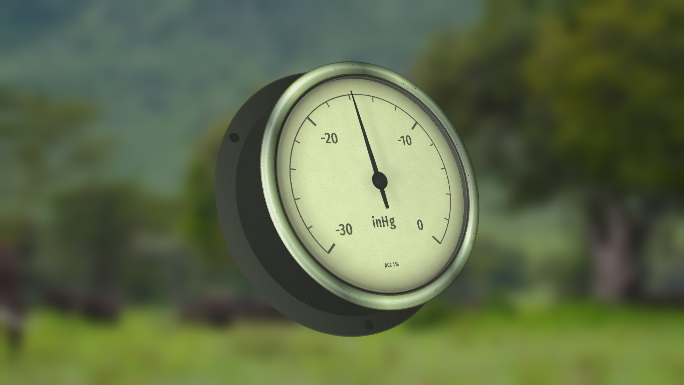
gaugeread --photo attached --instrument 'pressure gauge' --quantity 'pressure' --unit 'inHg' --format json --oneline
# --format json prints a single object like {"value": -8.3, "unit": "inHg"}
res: {"value": -16, "unit": "inHg"}
